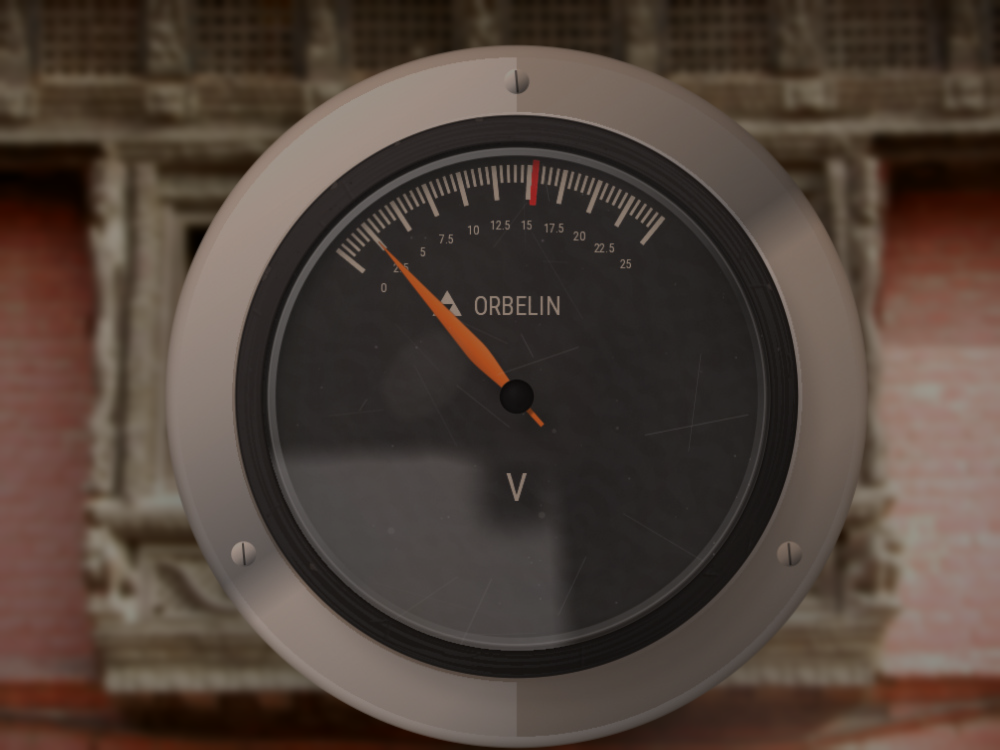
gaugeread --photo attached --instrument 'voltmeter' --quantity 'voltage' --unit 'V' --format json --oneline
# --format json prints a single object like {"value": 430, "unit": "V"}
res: {"value": 2.5, "unit": "V"}
